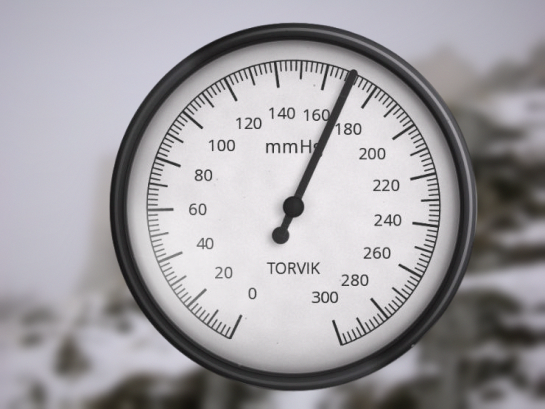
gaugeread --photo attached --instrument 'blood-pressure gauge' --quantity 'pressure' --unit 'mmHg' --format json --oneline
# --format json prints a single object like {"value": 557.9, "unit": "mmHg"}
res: {"value": 170, "unit": "mmHg"}
